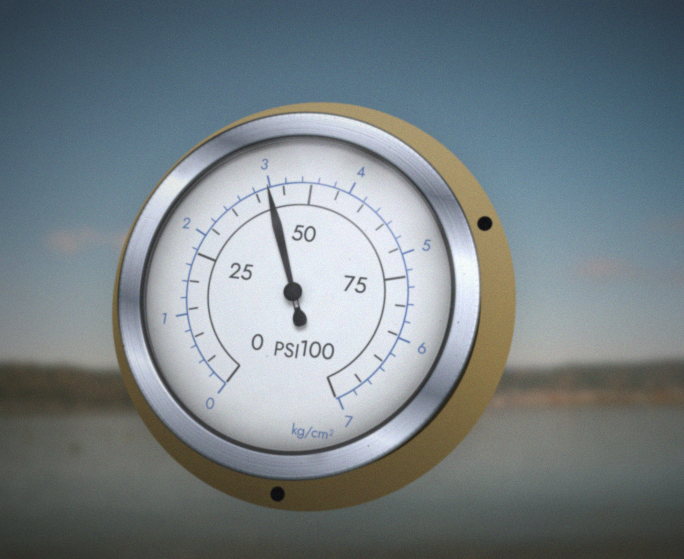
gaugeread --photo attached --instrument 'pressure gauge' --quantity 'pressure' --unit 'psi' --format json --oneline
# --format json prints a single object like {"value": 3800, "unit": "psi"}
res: {"value": 42.5, "unit": "psi"}
